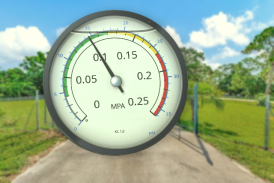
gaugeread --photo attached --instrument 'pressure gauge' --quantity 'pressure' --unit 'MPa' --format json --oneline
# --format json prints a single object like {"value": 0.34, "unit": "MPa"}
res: {"value": 0.1, "unit": "MPa"}
